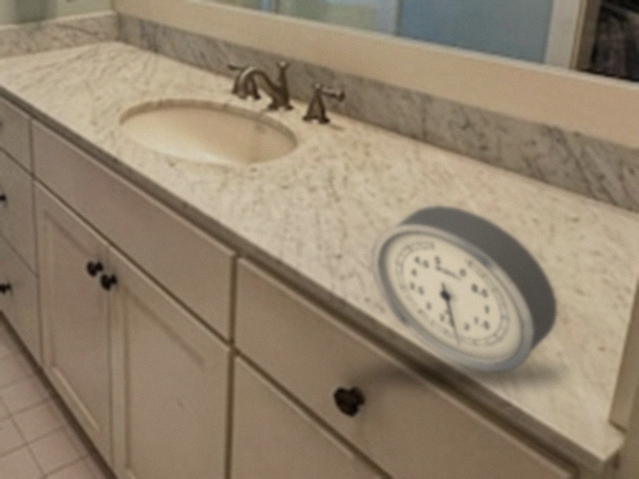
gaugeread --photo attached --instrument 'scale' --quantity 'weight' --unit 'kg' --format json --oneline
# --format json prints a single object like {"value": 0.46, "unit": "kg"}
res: {"value": 2.25, "unit": "kg"}
